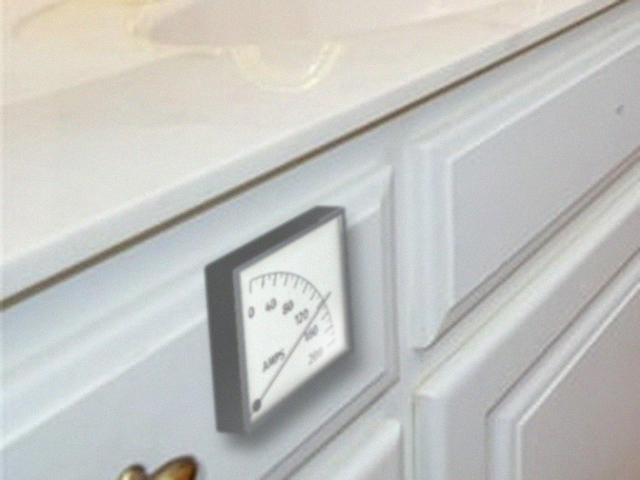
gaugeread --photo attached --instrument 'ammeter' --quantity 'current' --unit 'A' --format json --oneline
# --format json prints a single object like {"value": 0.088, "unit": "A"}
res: {"value": 140, "unit": "A"}
